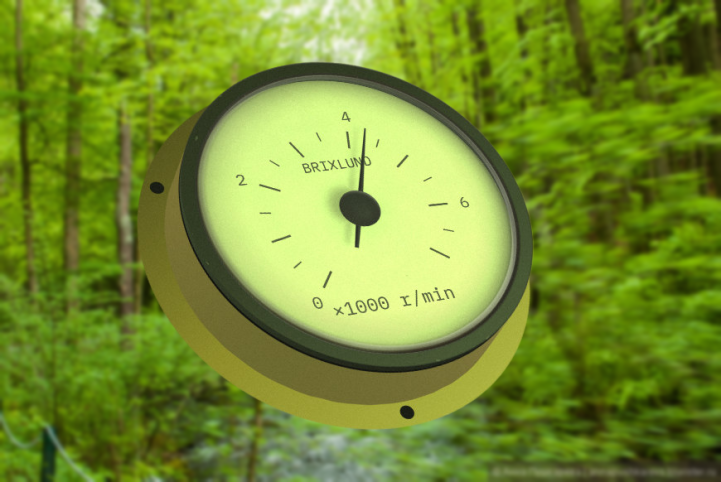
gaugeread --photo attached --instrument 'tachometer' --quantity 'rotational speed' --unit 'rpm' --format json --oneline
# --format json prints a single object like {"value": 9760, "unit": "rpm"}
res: {"value": 4250, "unit": "rpm"}
